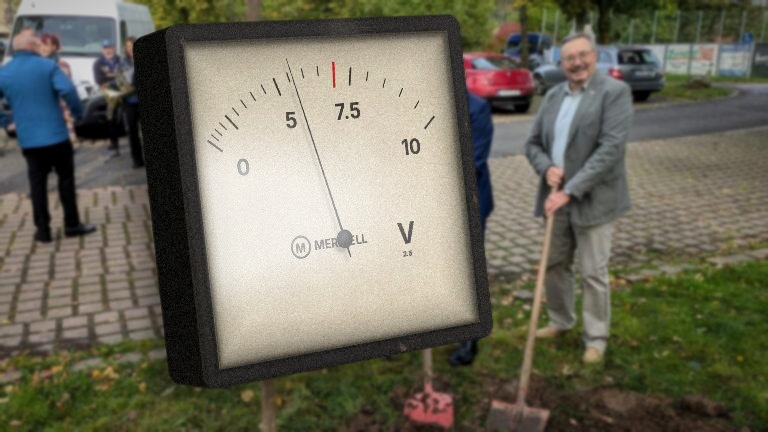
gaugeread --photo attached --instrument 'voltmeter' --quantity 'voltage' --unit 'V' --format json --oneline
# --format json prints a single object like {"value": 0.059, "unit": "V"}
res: {"value": 5.5, "unit": "V"}
